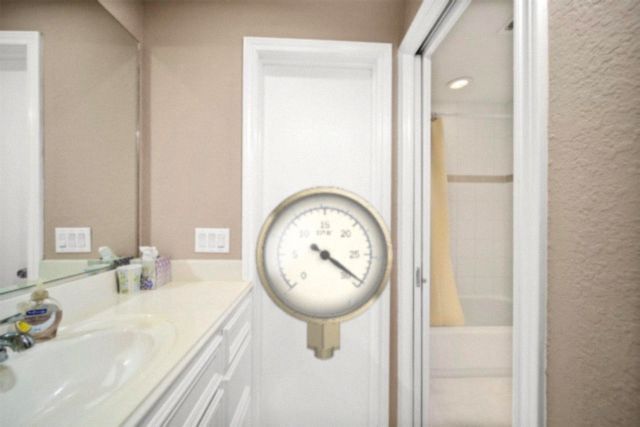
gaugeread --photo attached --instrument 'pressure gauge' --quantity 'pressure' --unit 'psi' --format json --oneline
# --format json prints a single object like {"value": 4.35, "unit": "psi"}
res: {"value": 29, "unit": "psi"}
